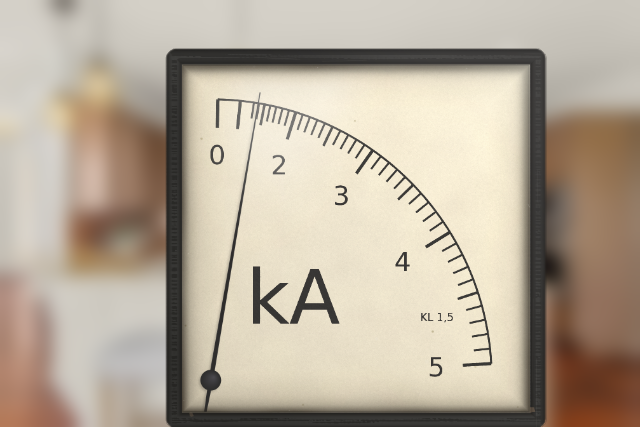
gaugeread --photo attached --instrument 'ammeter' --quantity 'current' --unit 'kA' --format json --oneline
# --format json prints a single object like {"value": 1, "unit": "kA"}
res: {"value": 1.4, "unit": "kA"}
